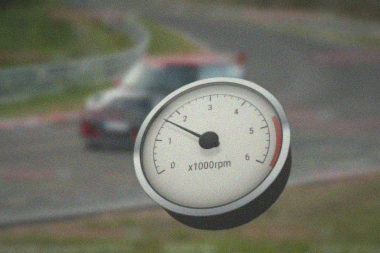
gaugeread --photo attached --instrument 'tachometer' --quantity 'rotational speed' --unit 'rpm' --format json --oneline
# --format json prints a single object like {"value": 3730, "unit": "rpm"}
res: {"value": 1600, "unit": "rpm"}
